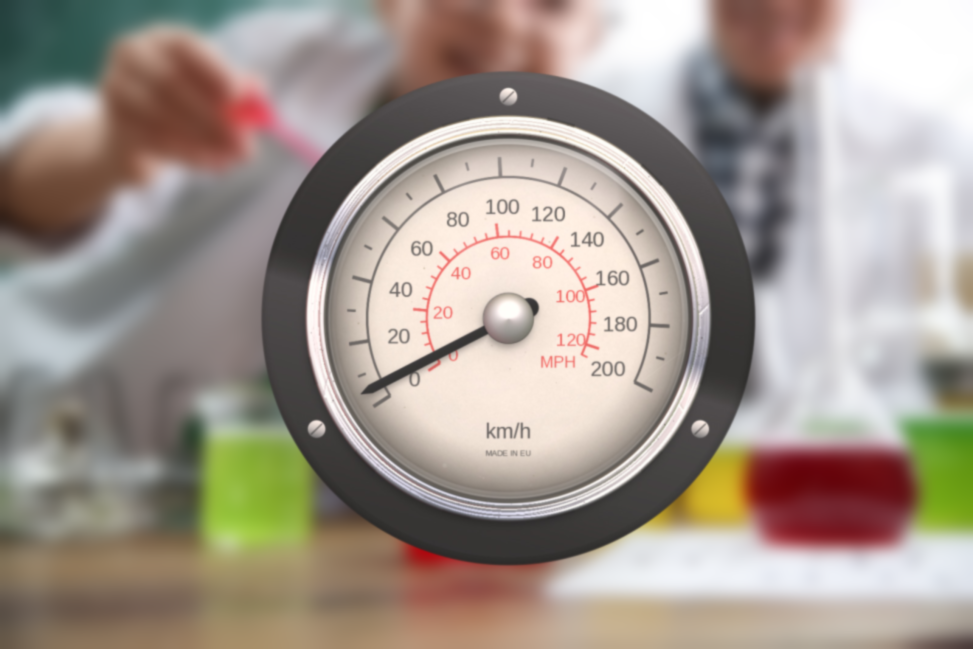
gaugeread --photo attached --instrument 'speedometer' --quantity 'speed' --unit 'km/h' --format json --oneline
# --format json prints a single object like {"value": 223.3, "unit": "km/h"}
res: {"value": 5, "unit": "km/h"}
